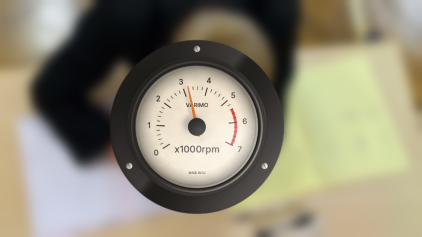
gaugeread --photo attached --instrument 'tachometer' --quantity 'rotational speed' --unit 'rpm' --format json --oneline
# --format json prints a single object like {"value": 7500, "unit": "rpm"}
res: {"value": 3200, "unit": "rpm"}
